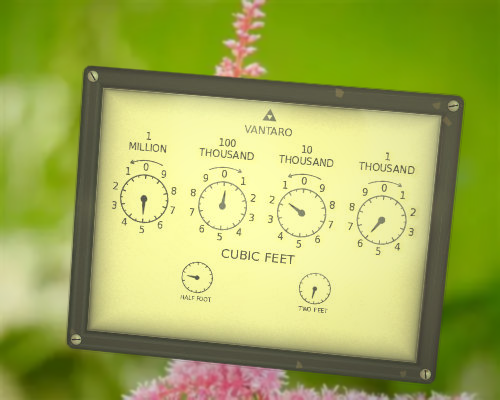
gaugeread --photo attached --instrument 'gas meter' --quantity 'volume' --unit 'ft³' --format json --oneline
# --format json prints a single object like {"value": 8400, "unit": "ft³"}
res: {"value": 501600, "unit": "ft³"}
